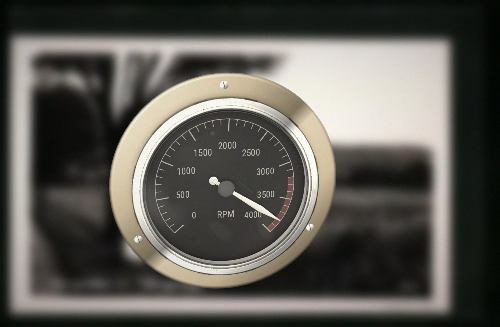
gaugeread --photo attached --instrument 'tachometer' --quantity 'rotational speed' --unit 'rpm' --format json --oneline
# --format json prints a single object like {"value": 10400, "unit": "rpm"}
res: {"value": 3800, "unit": "rpm"}
